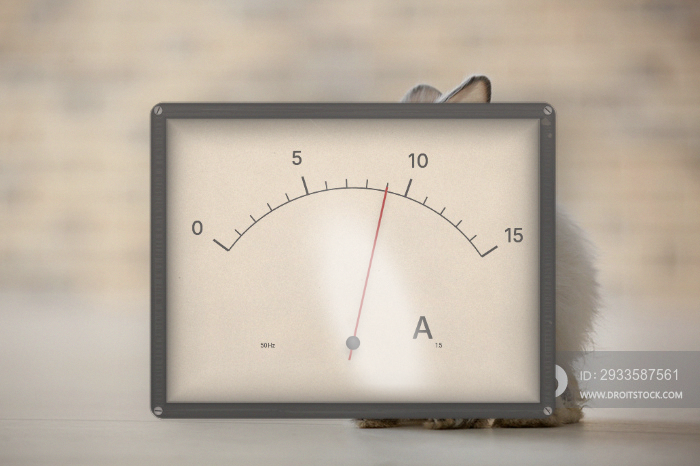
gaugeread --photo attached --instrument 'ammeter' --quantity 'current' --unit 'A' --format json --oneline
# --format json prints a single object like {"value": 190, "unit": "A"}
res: {"value": 9, "unit": "A"}
